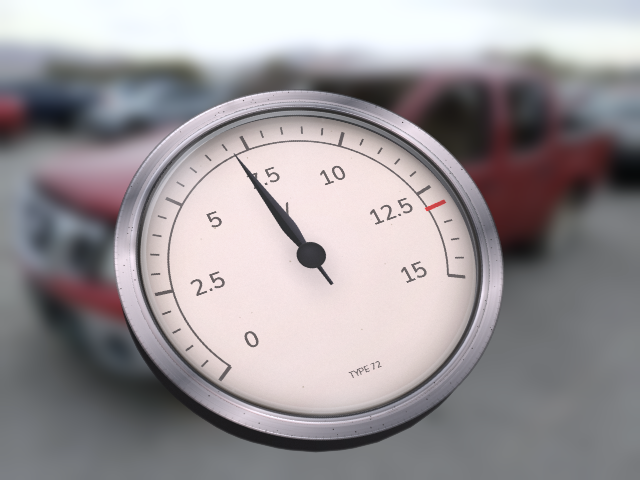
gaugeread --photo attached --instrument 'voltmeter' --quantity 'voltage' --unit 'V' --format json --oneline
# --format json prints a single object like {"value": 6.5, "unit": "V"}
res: {"value": 7, "unit": "V"}
